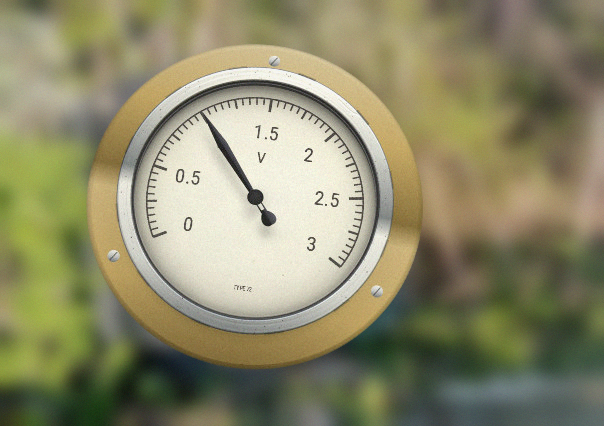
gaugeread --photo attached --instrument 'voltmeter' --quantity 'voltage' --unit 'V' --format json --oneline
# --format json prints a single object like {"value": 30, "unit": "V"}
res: {"value": 1, "unit": "V"}
